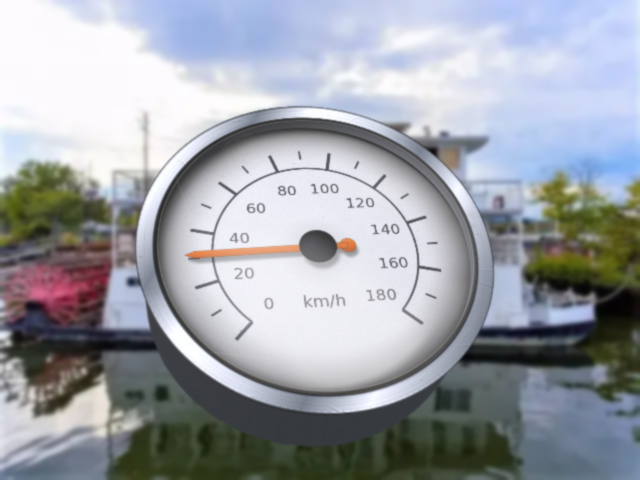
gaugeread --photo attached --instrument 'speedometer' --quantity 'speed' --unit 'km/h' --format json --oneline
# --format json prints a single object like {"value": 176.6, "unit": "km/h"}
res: {"value": 30, "unit": "km/h"}
